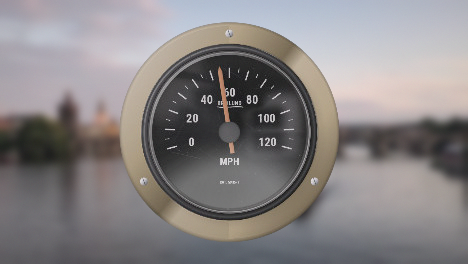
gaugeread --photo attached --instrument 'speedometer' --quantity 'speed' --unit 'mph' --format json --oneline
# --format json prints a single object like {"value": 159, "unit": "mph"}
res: {"value": 55, "unit": "mph"}
